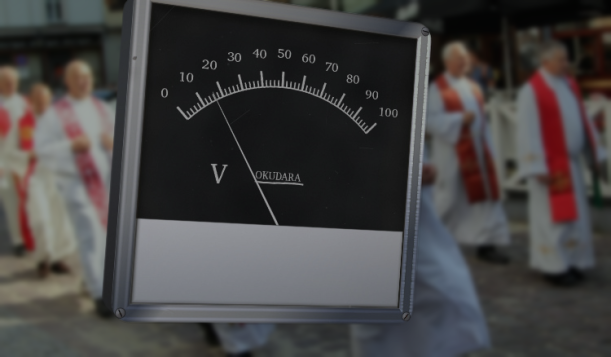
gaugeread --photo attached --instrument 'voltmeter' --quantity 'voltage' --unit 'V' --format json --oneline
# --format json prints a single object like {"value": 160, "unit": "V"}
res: {"value": 16, "unit": "V"}
